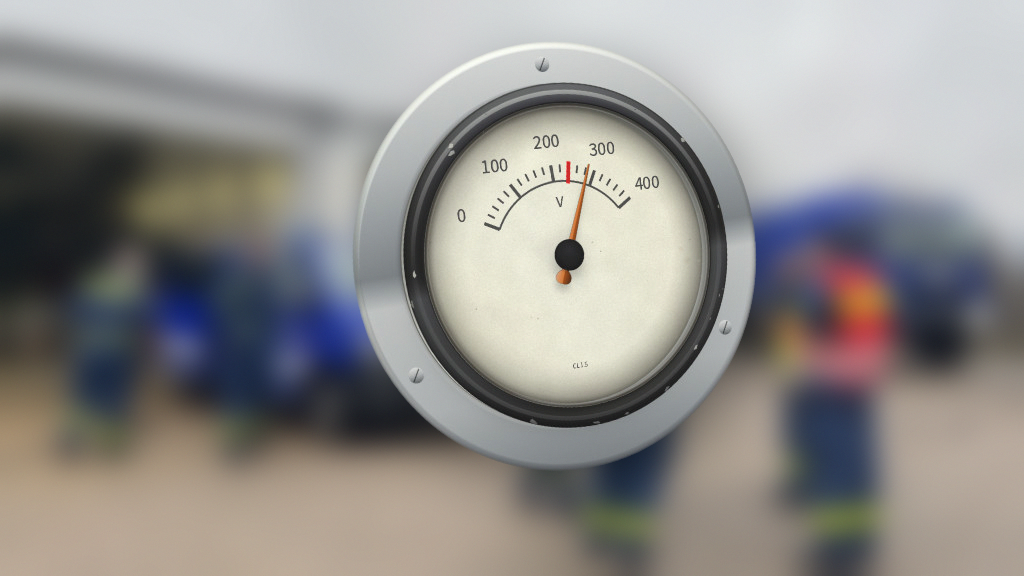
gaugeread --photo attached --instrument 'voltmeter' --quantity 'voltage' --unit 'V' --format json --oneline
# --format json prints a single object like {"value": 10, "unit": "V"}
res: {"value": 280, "unit": "V"}
